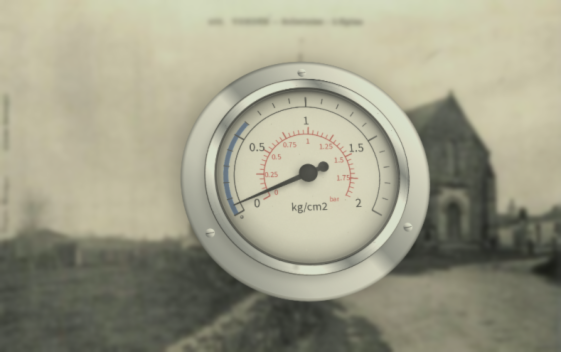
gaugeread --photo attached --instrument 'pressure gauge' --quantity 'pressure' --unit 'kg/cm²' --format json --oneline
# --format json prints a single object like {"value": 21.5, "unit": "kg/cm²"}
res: {"value": 0.05, "unit": "kg/cm²"}
